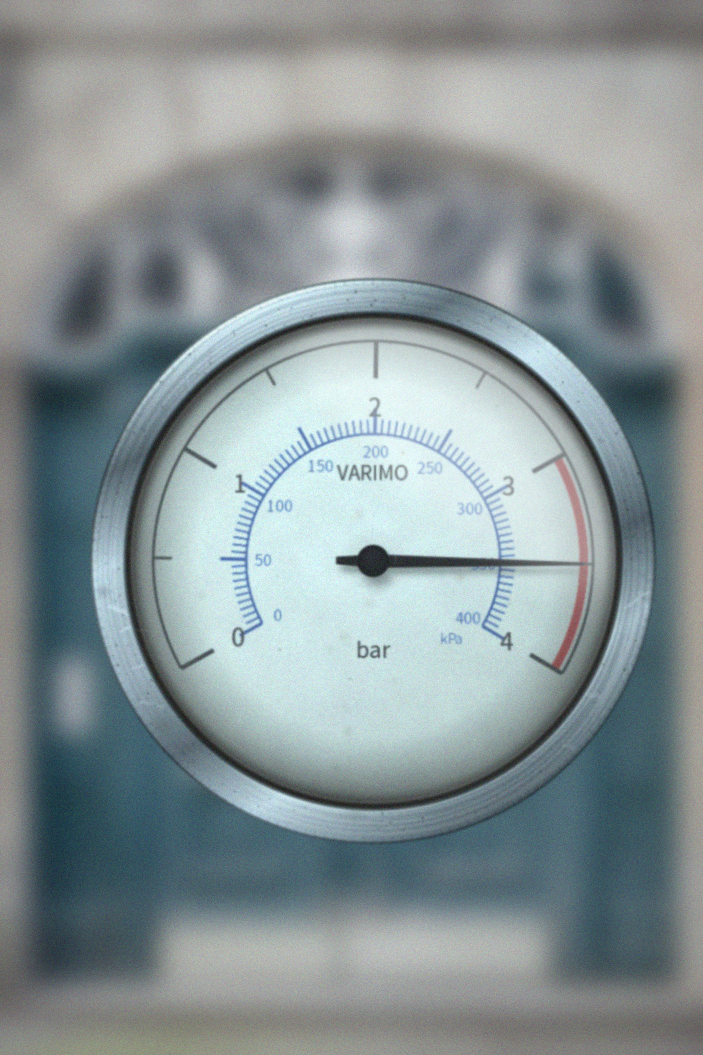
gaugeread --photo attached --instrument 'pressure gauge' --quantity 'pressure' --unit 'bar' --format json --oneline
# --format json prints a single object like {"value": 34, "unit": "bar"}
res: {"value": 3.5, "unit": "bar"}
